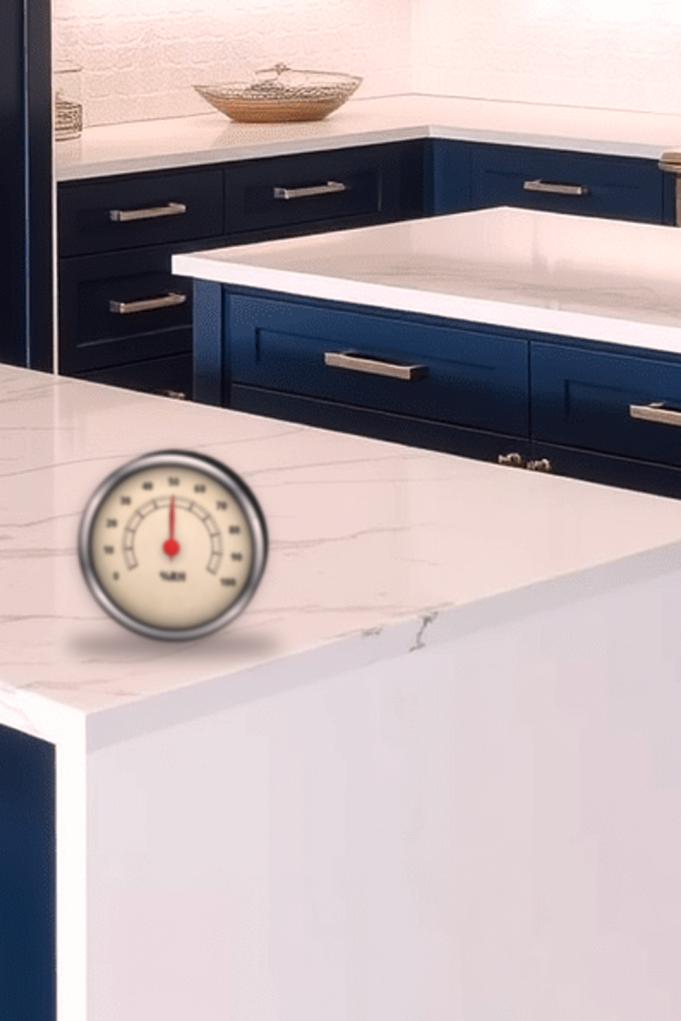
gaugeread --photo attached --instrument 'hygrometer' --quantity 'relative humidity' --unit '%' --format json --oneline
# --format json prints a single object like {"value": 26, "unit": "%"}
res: {"value": 50, "unit": "%"}
